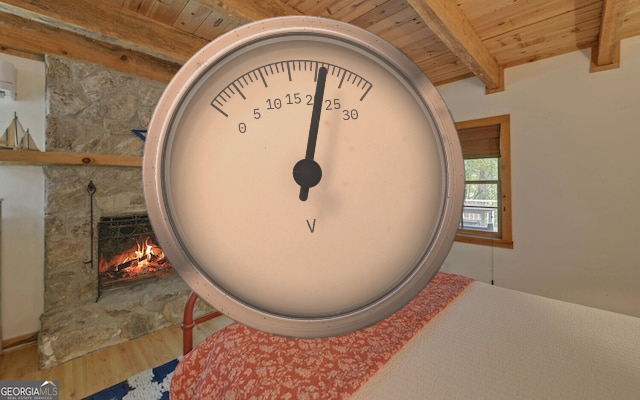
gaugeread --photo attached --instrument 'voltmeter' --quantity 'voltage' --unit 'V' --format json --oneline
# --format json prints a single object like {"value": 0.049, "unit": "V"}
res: {"value": 21, "unit": "V"}
